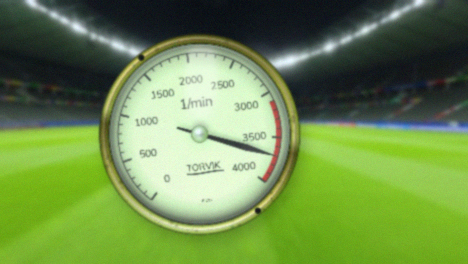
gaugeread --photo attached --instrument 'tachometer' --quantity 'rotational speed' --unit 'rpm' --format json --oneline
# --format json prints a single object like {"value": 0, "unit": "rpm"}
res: {"value": 3700, "unit": "rpm"}
